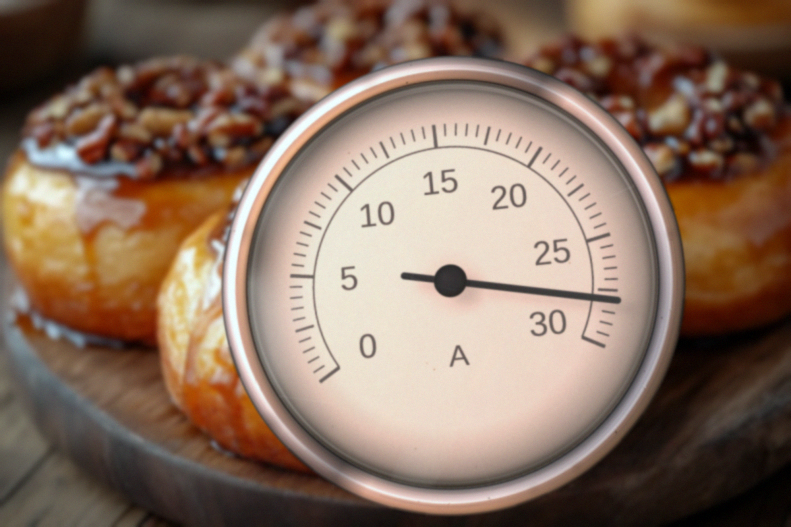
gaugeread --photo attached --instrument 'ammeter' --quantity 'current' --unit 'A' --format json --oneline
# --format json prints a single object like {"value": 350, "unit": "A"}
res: {"value": 28, "unit": "A"}
